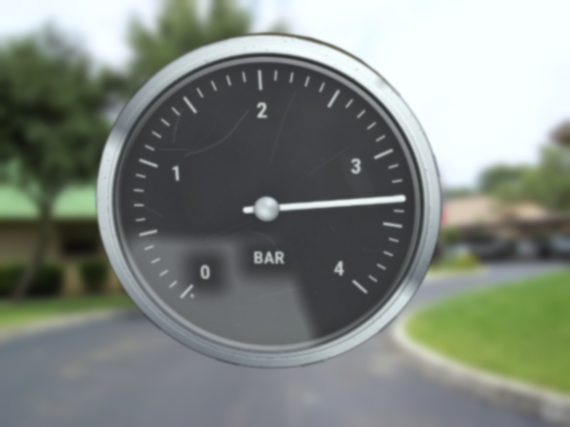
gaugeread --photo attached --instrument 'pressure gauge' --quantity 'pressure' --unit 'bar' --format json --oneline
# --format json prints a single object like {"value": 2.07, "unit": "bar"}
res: {"value": 3.3, "unit": "bar"}
